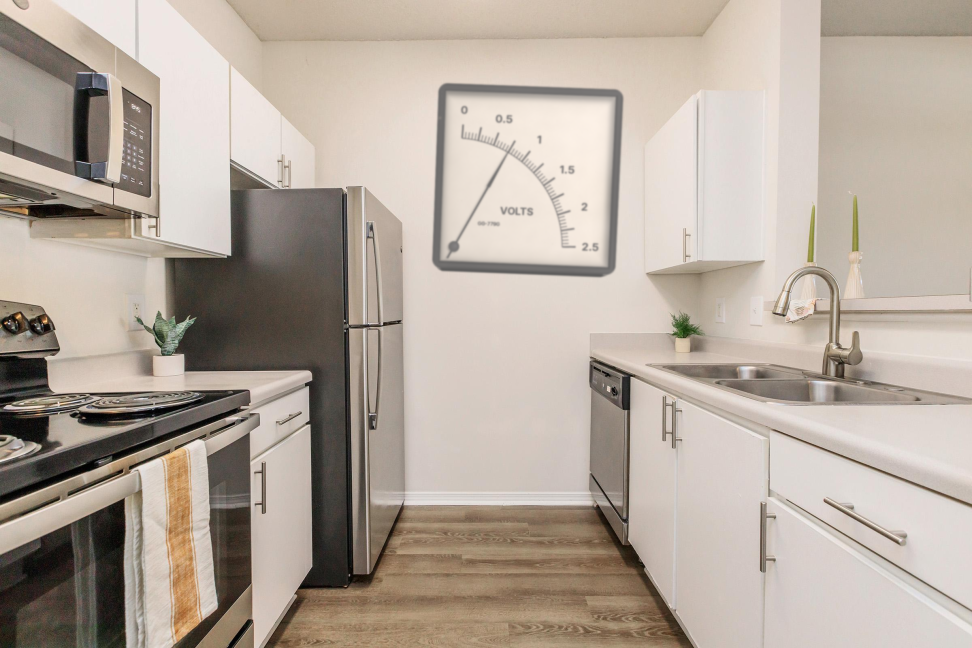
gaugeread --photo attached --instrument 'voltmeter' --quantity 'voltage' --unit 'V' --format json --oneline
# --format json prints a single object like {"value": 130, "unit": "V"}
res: {"value": 0.75, "unit": "V"}
